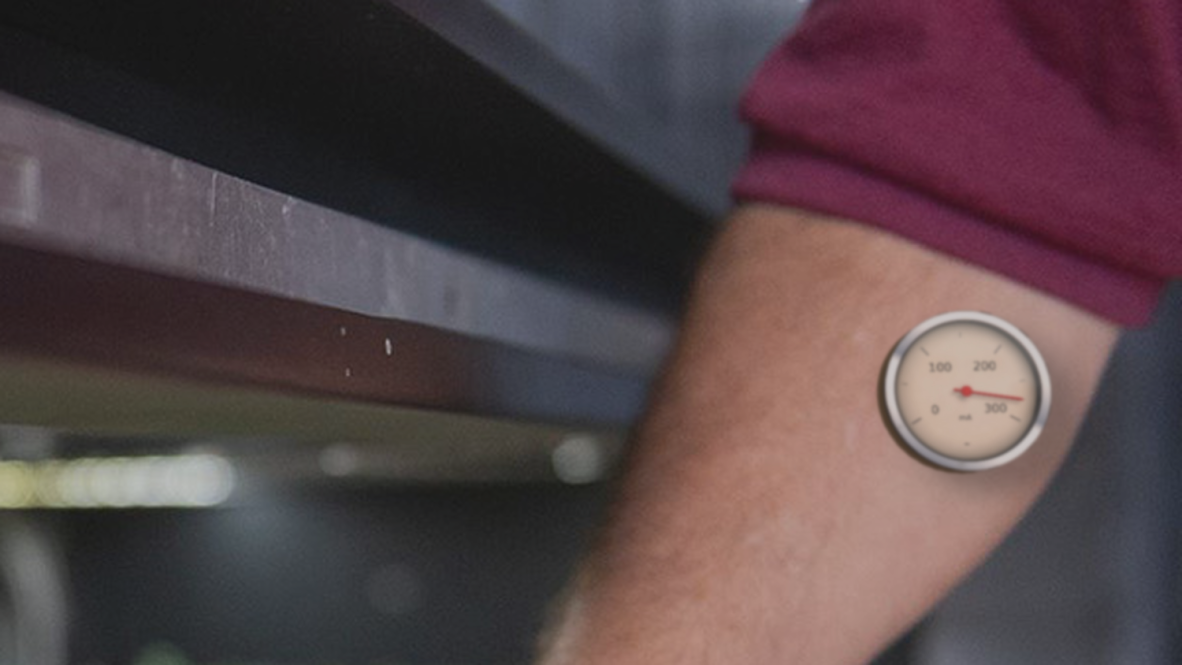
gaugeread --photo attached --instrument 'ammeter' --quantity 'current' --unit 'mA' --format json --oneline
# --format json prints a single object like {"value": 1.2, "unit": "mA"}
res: {"value": 275, "unit": "mA"}
